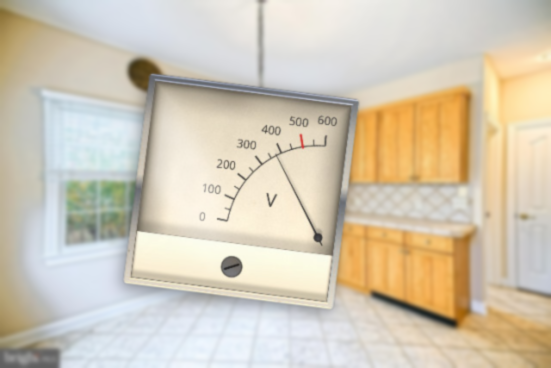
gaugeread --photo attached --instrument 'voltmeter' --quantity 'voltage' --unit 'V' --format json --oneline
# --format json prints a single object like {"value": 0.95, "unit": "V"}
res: {"value": 375, "unit": "V"}
